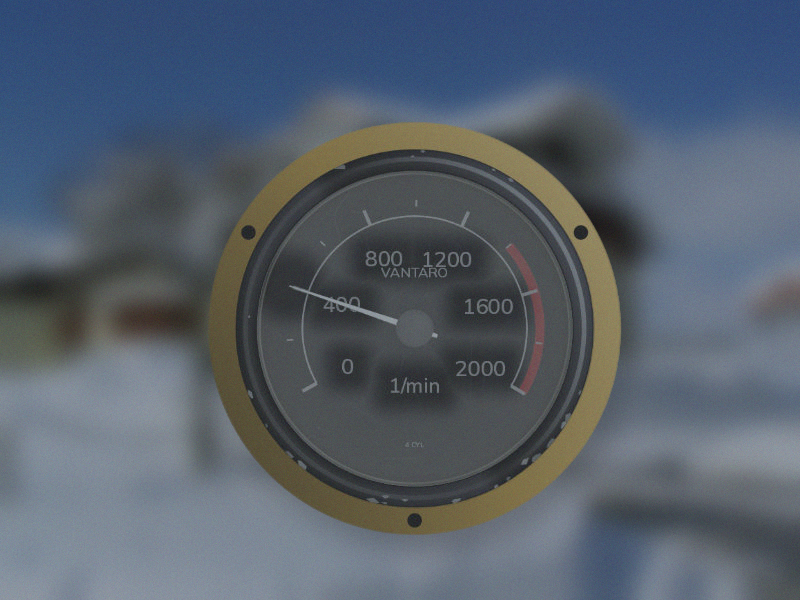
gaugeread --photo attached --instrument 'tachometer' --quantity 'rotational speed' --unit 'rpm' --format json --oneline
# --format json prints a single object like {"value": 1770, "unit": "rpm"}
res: {"value": 400, "unit": "rpm"}
